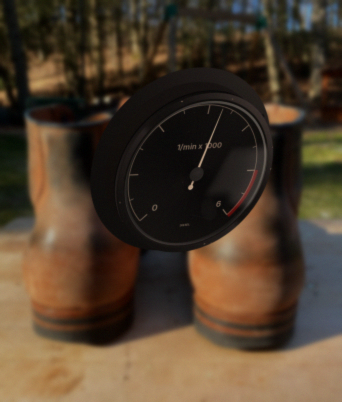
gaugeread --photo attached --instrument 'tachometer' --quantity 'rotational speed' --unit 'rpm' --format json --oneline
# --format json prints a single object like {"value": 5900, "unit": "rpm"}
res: {"value": 3250, "unit": "rpm"}
